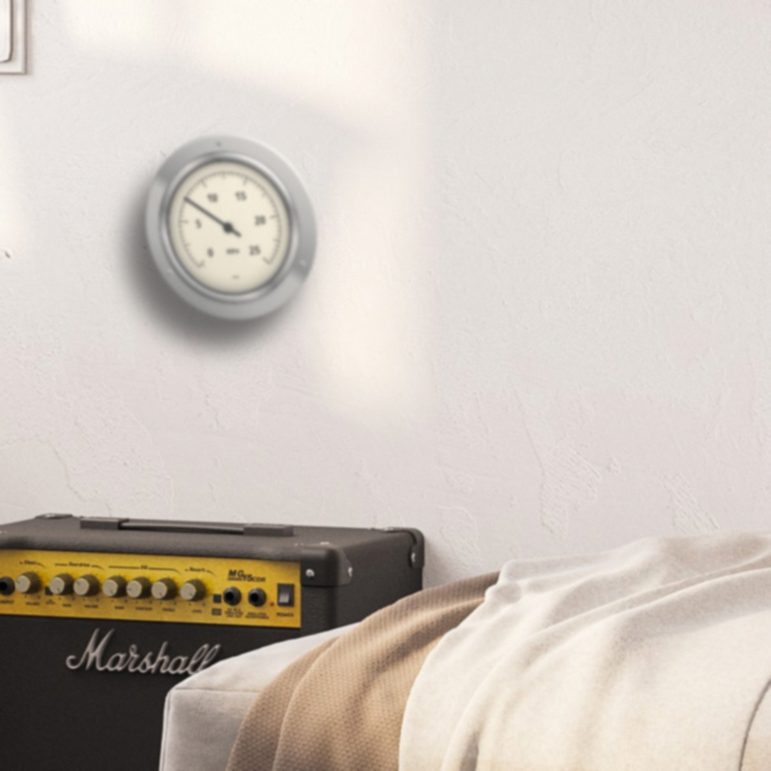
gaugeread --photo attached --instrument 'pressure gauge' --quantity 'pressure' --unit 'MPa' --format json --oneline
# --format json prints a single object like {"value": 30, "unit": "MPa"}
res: {"value": 7.5, "unit": "MPa"}
